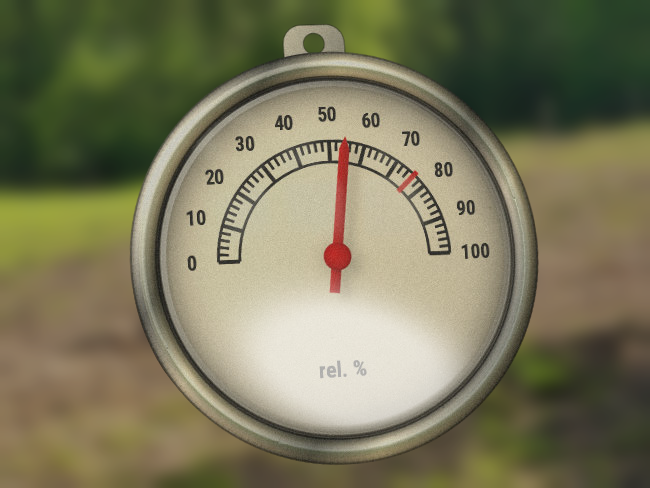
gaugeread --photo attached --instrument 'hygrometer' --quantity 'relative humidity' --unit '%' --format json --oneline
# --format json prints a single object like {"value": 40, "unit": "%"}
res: {"value": 54, "unit": "%"}
